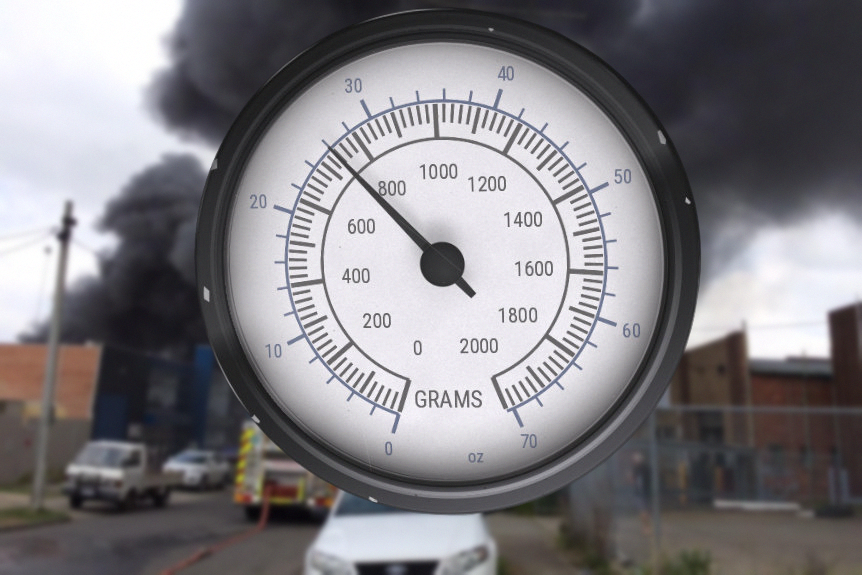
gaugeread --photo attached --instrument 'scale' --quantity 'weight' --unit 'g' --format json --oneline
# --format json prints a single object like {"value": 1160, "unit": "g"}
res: {"value": 740, "unit": "g"}
